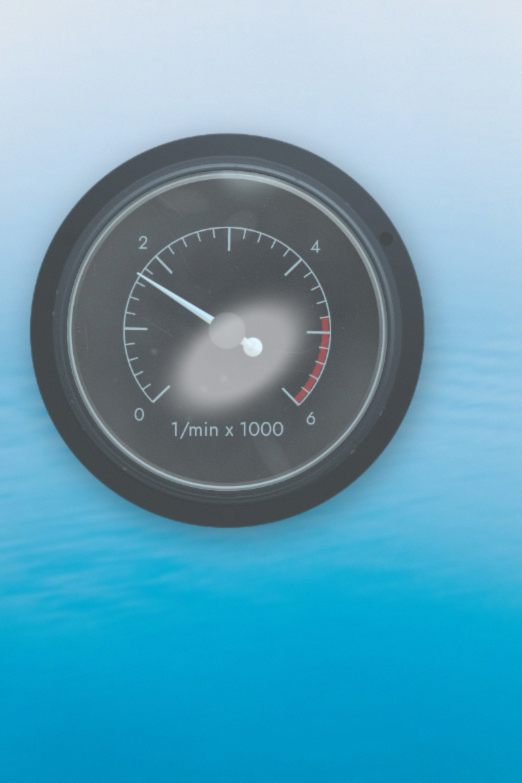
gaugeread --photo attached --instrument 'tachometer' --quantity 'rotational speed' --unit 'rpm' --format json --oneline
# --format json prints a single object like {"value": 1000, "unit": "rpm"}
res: {"value": 1700, "unit": "rpm"}
